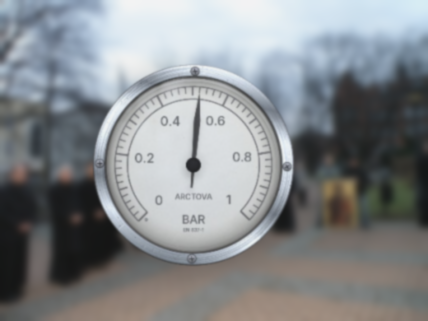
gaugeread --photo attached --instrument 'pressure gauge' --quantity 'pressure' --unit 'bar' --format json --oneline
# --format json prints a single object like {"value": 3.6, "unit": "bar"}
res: {"value": 0.52, "unit": "bar"}
